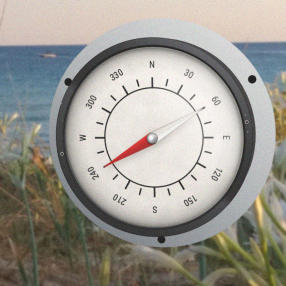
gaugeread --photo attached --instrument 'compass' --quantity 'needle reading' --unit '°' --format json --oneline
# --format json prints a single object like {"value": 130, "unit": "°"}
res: {"value": 240, "unit": "°"}
